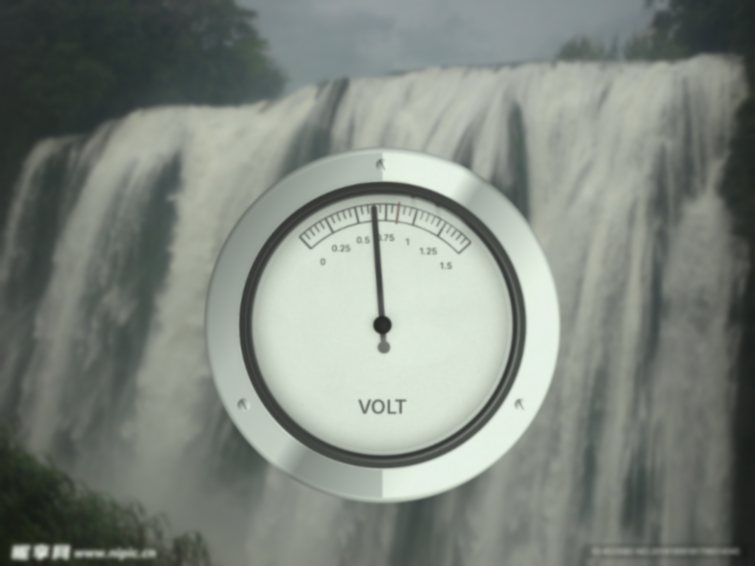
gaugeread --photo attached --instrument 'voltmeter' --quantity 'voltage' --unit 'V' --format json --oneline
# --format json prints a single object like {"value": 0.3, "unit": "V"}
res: {"value": 0.65, "unit": "V"}
